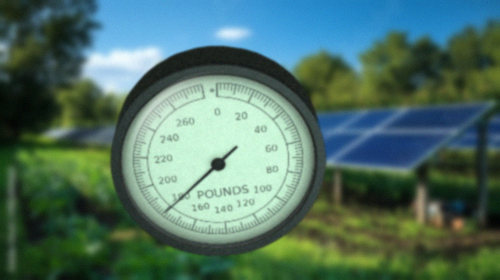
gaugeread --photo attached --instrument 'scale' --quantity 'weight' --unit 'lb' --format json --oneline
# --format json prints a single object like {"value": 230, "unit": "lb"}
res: {"value": 180, "unit": "lb"}
